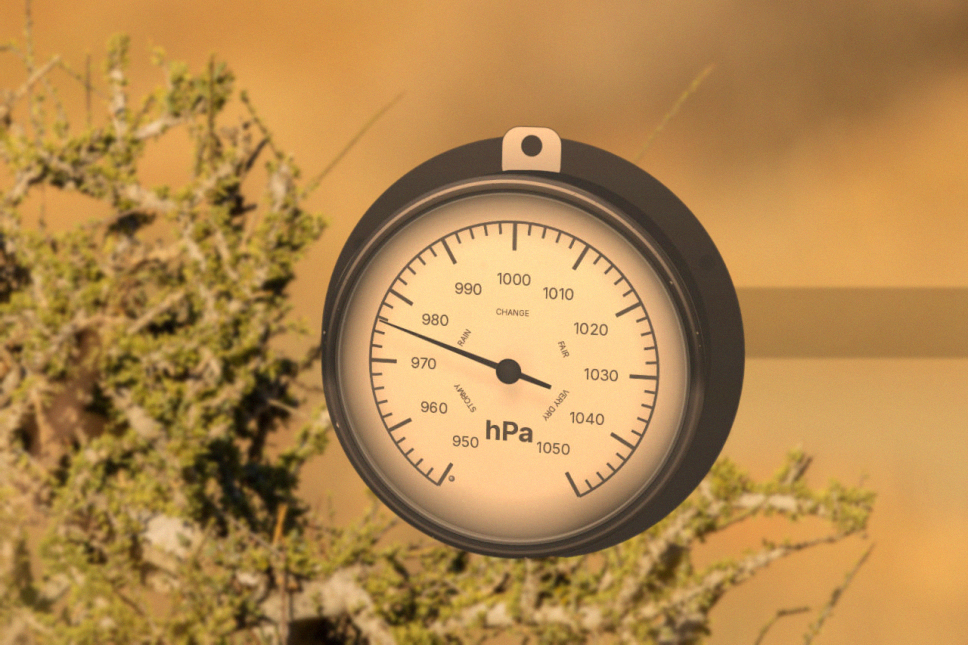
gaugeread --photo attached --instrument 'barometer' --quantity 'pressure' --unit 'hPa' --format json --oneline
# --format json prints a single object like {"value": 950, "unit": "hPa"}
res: {"value": 976, "unit": "hPa"}
